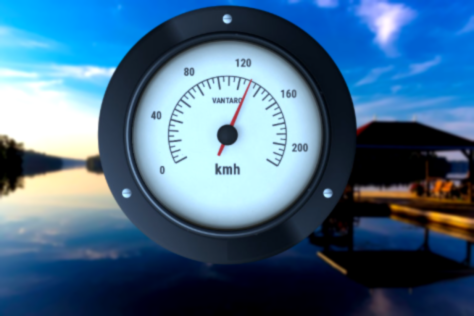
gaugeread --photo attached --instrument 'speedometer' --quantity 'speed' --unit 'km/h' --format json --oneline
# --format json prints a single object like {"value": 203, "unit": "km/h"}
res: {"value": 130, "unit": "km/h"}
